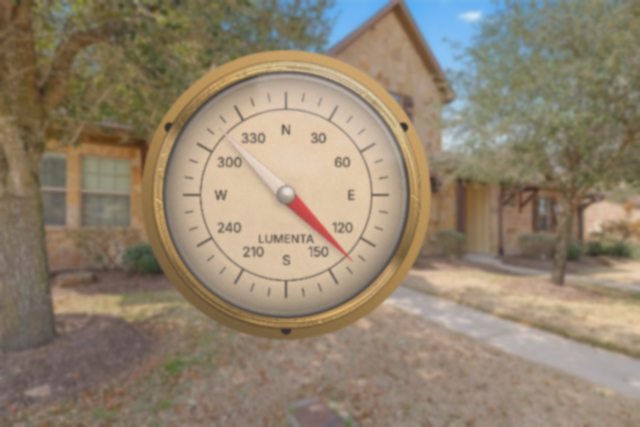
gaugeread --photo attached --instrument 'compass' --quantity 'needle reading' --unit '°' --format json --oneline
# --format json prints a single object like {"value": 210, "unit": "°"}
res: {"value": 135, "unit": "°"}
